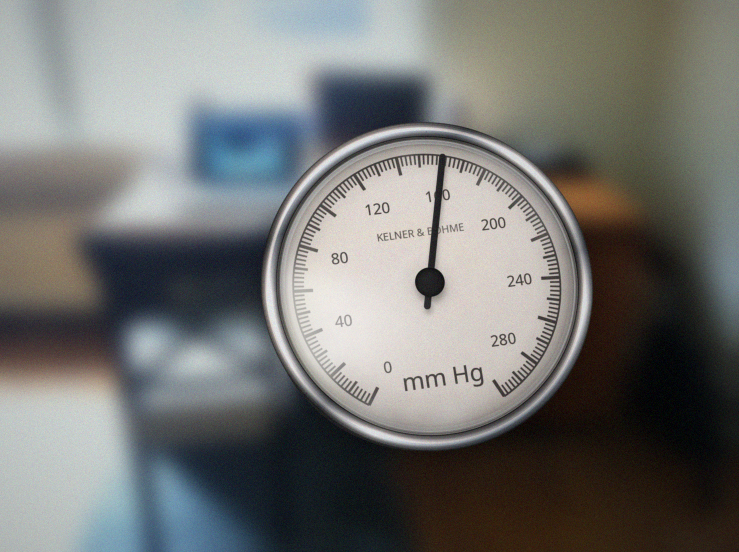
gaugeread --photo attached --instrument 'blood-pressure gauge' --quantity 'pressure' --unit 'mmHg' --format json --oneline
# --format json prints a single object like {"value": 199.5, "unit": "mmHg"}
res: {"value": 160, "unit": "mmHg"}
